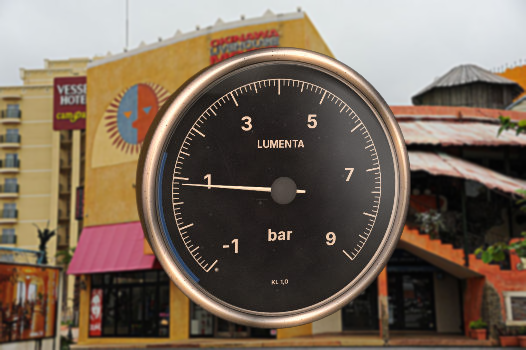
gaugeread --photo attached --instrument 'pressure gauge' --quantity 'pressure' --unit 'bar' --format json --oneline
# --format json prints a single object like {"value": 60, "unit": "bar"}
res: {"value": 0.9, "unit": "bar"}
